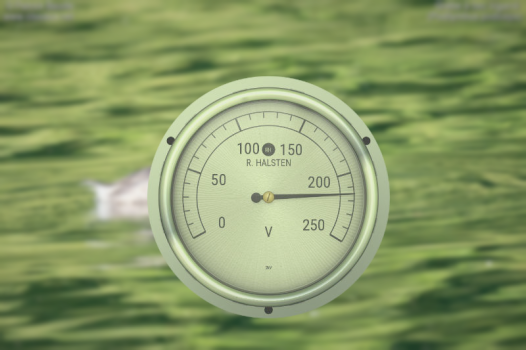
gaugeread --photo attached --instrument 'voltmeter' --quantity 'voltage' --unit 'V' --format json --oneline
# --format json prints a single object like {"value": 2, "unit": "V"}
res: {"value": 215, "unit": "V"}
